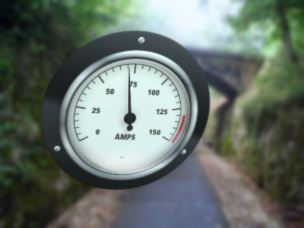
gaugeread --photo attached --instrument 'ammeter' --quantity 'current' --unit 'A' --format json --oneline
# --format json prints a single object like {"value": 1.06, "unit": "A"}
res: {"value": 70, "unit": "A"}
